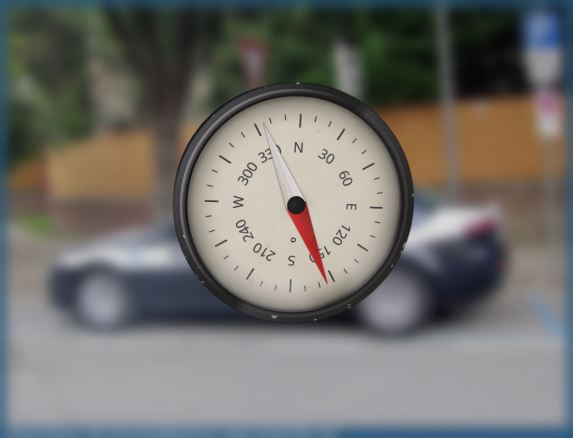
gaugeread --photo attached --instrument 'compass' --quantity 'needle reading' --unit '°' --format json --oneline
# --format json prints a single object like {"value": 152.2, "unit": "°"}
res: {"value": 155, "unit": "°"}
